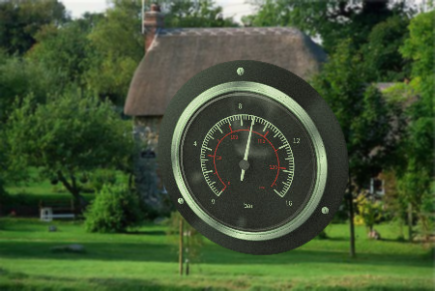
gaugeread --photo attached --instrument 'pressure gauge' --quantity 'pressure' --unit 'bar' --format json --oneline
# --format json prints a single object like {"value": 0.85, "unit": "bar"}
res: {"value": 9, "unit": "bar"}
